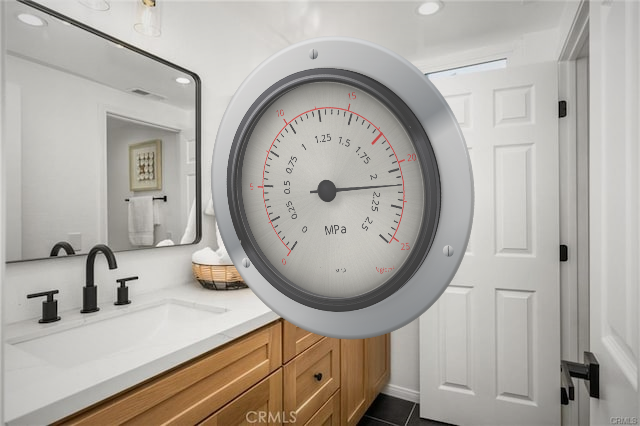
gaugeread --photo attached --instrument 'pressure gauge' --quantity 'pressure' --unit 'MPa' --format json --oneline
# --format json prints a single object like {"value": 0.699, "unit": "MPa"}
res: {"value": 2.1, "unit": "MPa"}
